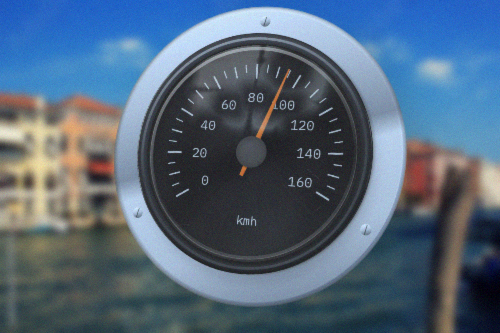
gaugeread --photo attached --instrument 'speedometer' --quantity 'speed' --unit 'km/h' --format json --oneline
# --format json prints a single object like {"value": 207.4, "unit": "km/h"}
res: {"value": 95, "unit": "km/h"}
